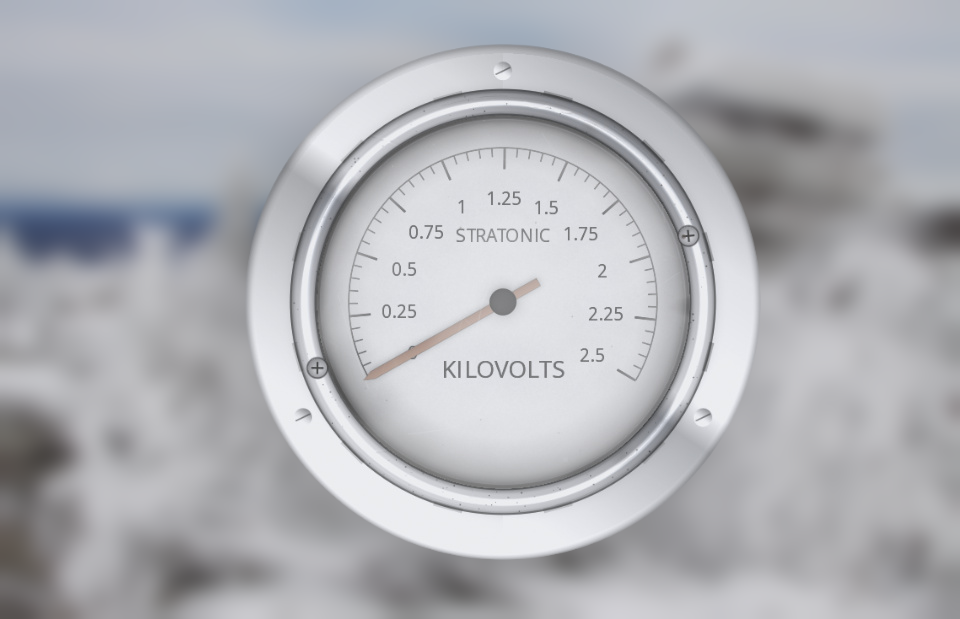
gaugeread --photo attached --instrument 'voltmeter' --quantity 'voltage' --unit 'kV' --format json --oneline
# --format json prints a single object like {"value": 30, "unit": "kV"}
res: {"value": 0, "unit": "kV"}
